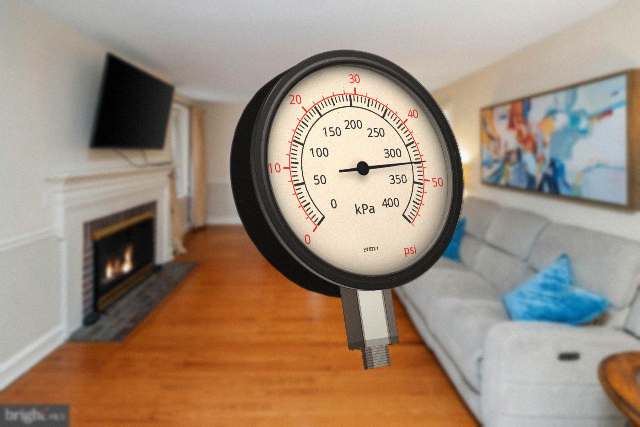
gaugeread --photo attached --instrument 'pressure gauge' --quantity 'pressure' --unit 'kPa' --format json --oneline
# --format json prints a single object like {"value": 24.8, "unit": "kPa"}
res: {"value": 325, "unit": "kPa"}
